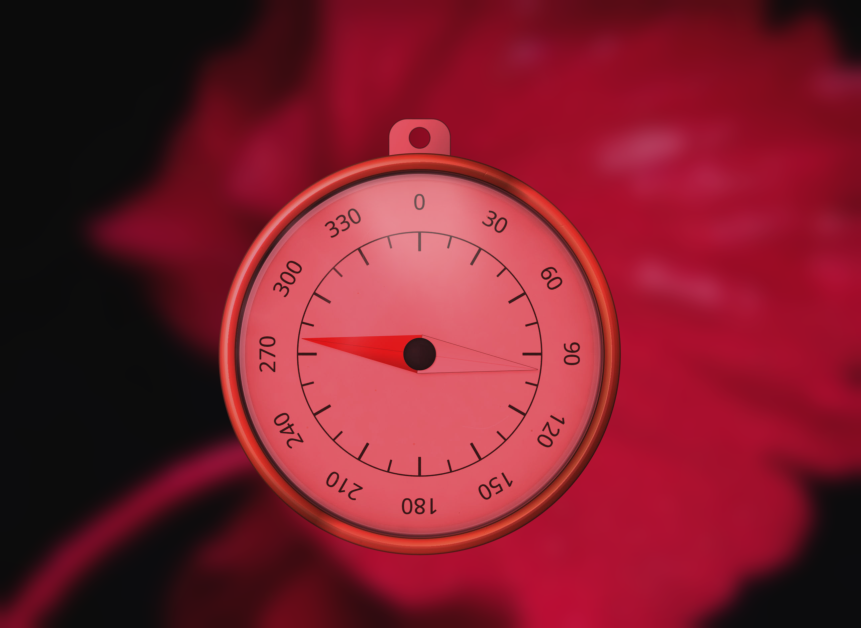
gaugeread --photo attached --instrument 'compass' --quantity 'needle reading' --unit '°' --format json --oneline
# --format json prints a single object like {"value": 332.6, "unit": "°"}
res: {"value": 277.5, "unit": "°"}
